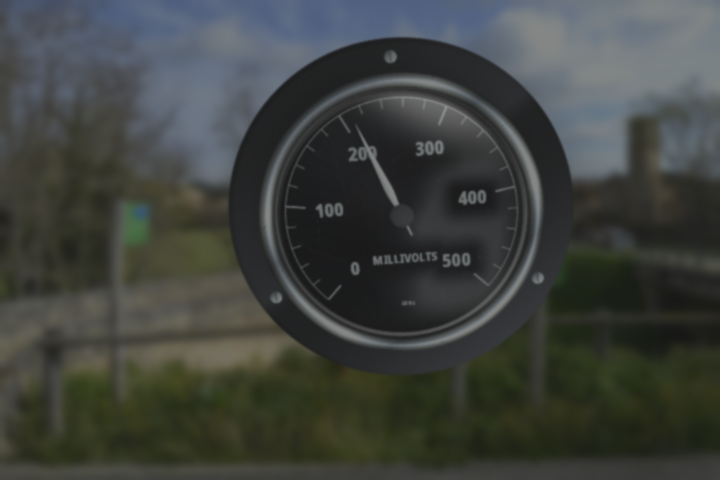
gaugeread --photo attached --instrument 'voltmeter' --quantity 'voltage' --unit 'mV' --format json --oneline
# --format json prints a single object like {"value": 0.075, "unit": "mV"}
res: {"value": 210, "unit": "mV"}
